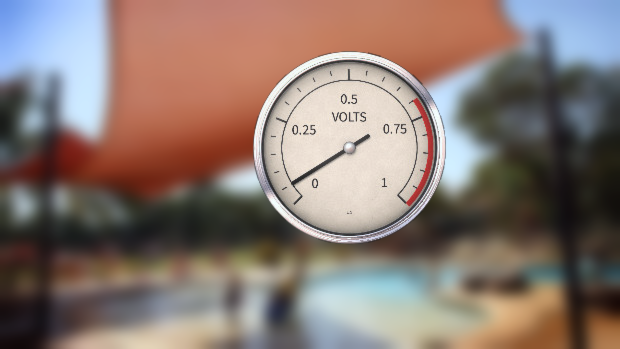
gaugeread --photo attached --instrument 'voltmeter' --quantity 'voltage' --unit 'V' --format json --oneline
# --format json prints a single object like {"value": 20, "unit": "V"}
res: {"value": 0.05, "unit": "V"}
